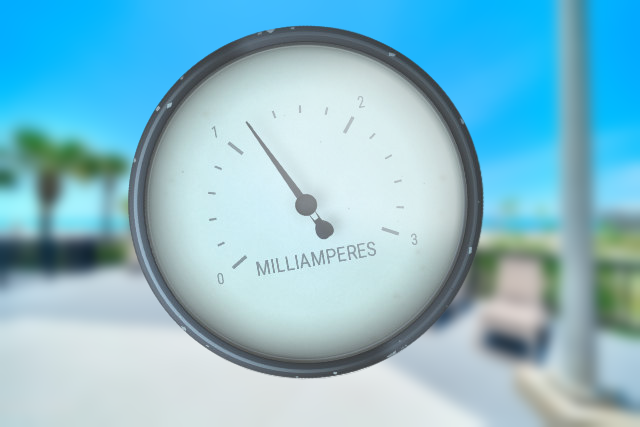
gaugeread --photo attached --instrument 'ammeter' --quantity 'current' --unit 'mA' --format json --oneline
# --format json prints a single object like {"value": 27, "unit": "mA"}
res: {"value": 1.2, "unit": "mA"}
